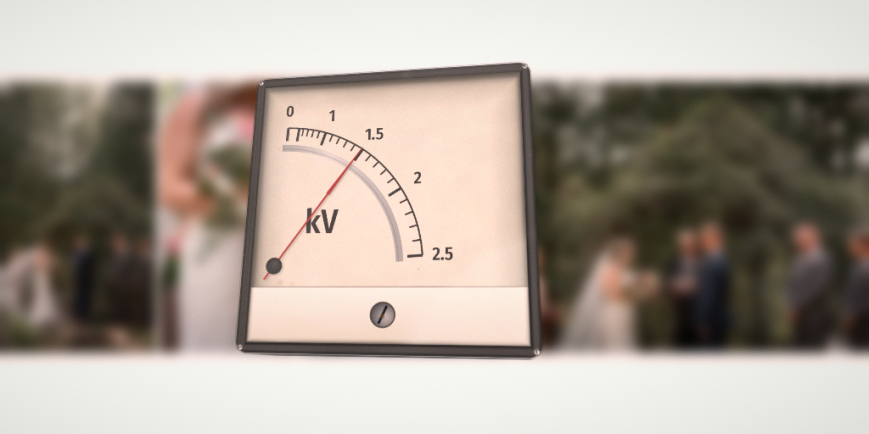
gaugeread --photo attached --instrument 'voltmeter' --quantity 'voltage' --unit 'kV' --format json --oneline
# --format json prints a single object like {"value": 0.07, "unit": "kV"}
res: {"value": 1.5, "unit": "kV"}
